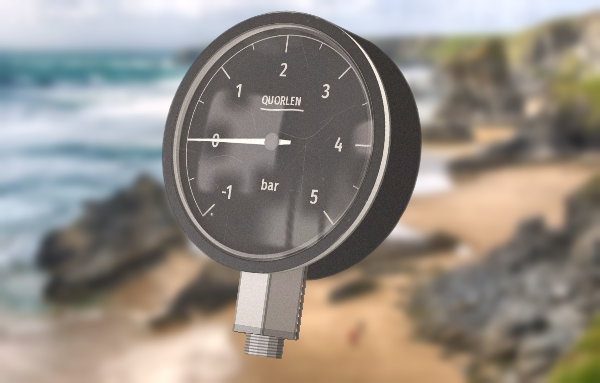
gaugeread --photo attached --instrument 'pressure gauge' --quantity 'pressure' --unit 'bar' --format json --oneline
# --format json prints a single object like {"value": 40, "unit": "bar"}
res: {"value": 0, "unit": "bar"}
